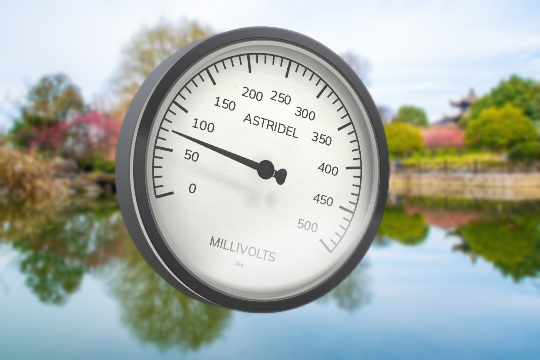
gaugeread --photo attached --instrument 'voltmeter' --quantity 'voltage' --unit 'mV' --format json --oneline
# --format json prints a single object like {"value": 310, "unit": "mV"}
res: {"value": 70, "unit": "mV"}
